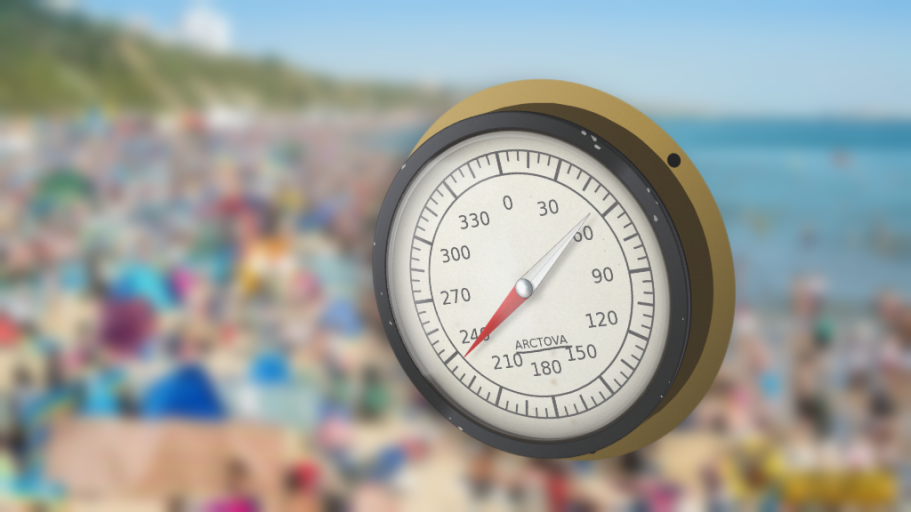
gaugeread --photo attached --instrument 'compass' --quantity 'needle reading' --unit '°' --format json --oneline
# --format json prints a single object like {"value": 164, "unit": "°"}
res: {"value": 235, "unit": "°"}
